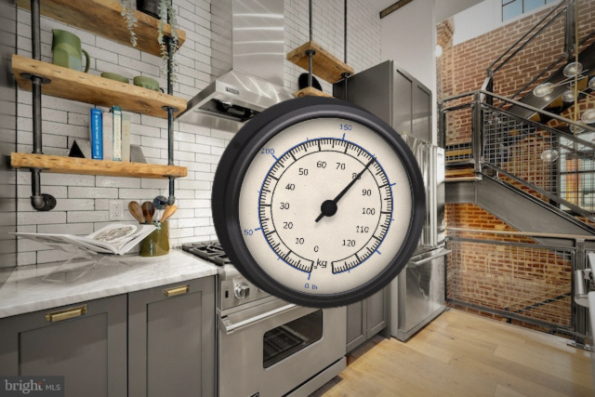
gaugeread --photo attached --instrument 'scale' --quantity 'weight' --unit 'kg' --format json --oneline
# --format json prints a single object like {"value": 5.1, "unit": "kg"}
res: {"value": 80, "unit": "kg"}
